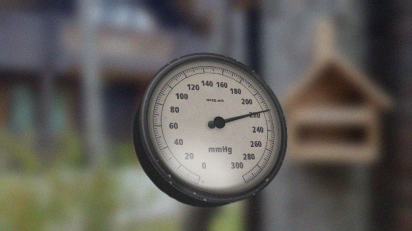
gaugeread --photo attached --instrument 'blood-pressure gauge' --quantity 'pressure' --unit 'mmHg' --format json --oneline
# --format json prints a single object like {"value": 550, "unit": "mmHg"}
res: {"value": 220, "unit": "mmHg"}
